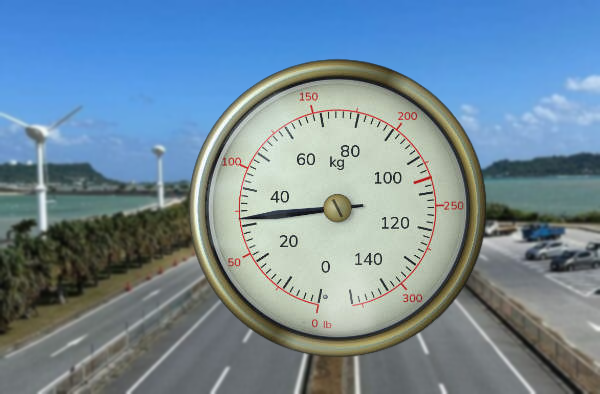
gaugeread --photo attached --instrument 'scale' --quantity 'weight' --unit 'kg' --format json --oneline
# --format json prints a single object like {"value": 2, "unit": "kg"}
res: {"value": 32, "unit": "kg"}
